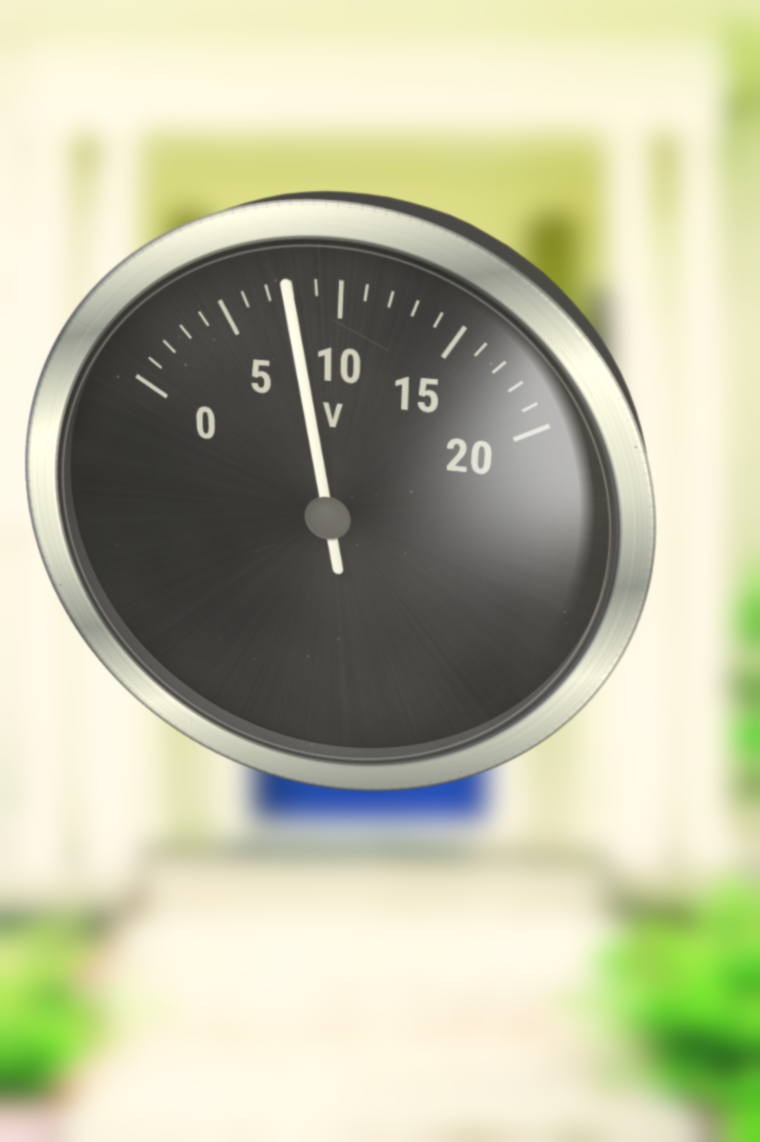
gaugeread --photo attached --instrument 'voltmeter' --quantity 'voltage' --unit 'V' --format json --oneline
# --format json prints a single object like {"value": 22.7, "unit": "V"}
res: {"value": 8, "unit": "V"}
